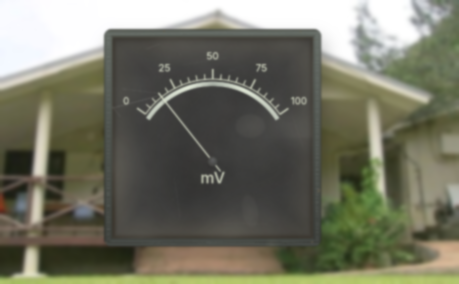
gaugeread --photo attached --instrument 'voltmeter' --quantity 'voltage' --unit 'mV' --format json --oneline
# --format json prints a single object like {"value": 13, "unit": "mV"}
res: {"value": 15, "unit": "mV"}
